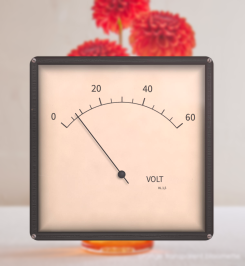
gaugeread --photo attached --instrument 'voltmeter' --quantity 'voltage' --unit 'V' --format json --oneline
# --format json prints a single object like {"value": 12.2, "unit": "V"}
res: {"value": 7.5, "unit": "V"}
